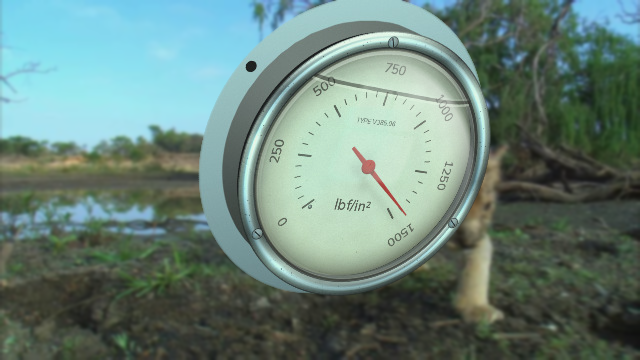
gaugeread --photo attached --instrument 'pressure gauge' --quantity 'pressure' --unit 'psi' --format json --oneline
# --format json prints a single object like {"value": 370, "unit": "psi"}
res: {"value": 1450, "unit": "psi"}
